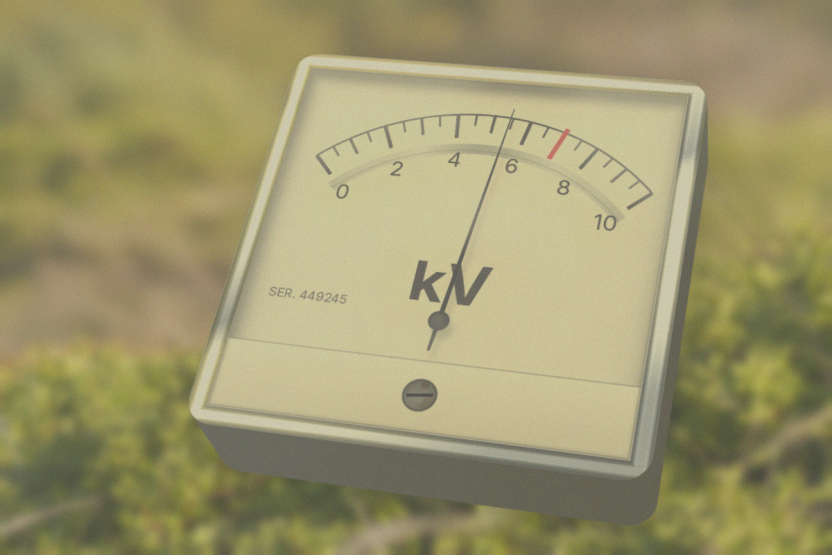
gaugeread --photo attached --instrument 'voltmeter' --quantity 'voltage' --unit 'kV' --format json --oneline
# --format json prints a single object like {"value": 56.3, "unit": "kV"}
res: {"value": 5.5, "unit": "kV"}
